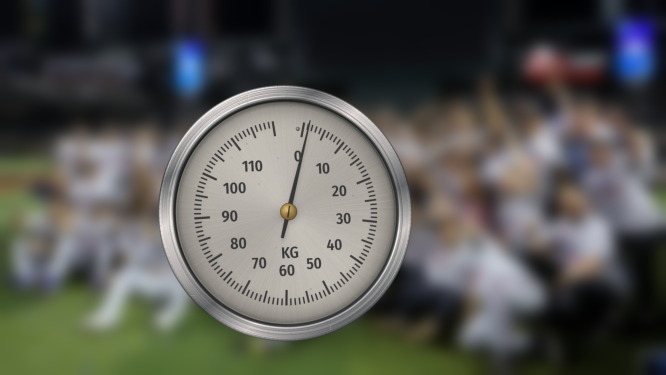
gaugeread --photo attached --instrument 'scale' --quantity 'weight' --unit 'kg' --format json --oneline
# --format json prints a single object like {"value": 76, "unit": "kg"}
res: {"value": 1, "unit": "kg"}
